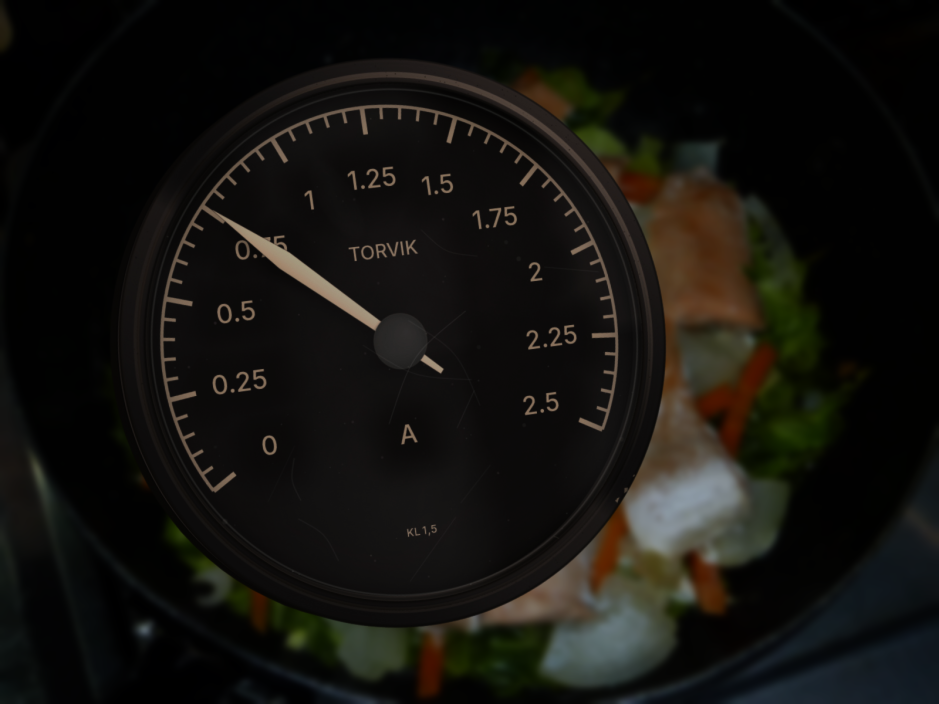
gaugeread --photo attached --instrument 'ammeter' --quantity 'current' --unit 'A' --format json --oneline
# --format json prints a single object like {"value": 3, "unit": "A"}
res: {"value": 0.75, "unit": "A"}
